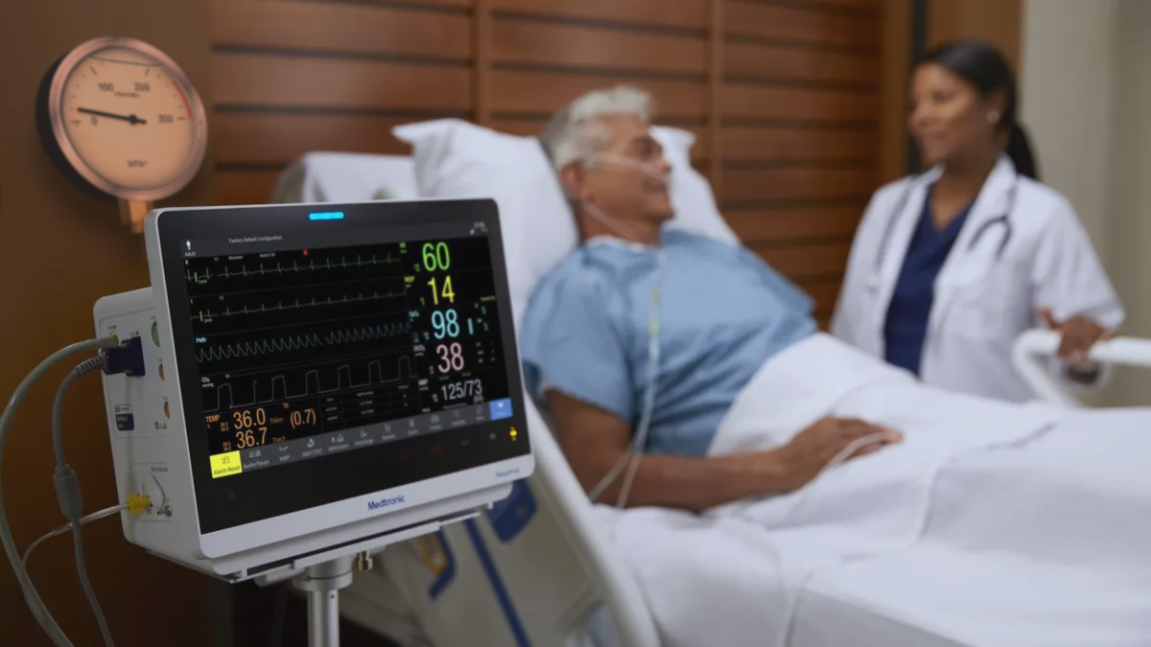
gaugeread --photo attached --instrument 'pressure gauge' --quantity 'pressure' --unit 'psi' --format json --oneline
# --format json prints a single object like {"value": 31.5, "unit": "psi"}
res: {"value": 20, "unit": "psi"}
